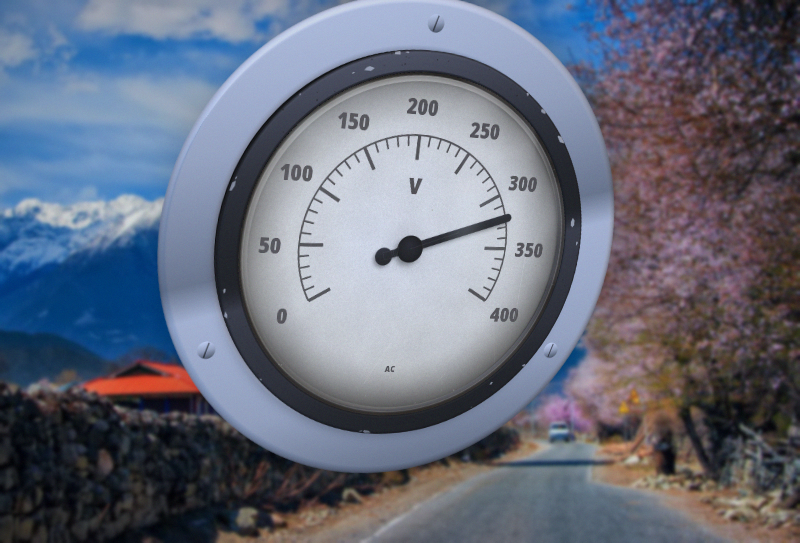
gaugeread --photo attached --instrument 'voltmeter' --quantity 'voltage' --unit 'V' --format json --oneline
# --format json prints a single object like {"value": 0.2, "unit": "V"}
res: {"value": 320, "unit": "V"}
